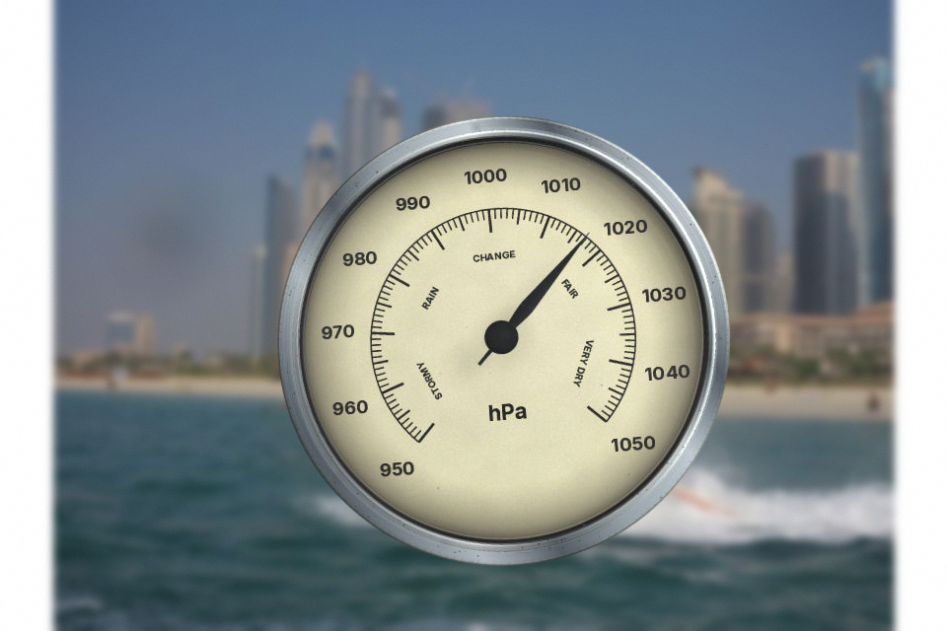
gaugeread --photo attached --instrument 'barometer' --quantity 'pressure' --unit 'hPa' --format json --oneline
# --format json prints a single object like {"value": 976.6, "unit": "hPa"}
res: {"value": 1017, "unit": "hPa"}
